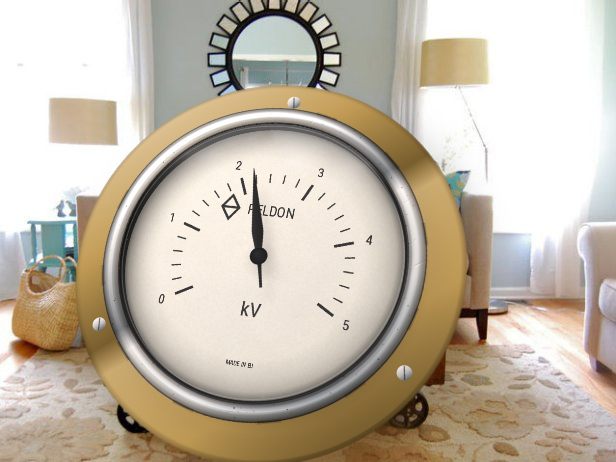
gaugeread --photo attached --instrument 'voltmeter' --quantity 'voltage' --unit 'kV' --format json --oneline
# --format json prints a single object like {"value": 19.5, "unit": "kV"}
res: {"value": 2.2, "unit": "kV"}
